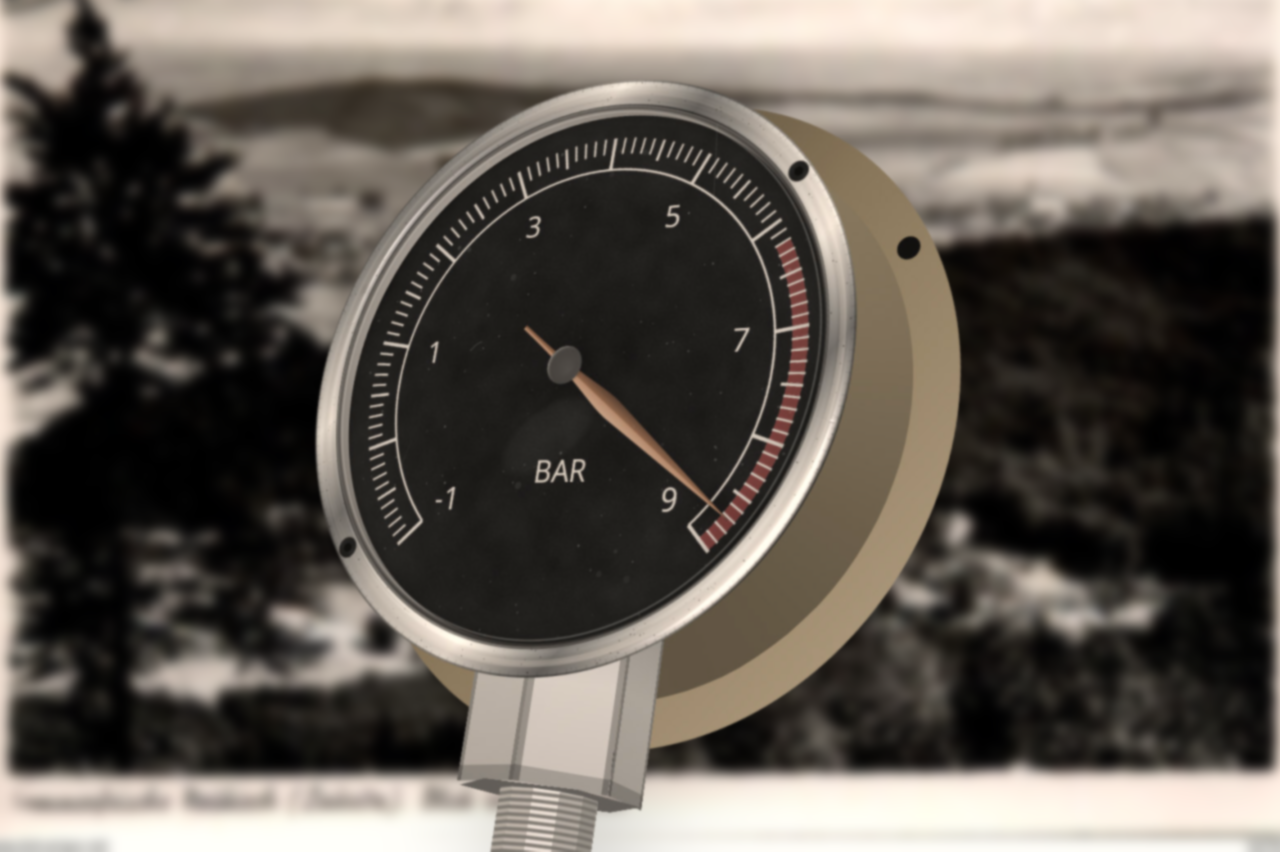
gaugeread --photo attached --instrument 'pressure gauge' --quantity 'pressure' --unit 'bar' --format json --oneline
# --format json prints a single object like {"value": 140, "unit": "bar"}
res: {"value": 8.7, "unit": "bar"}
